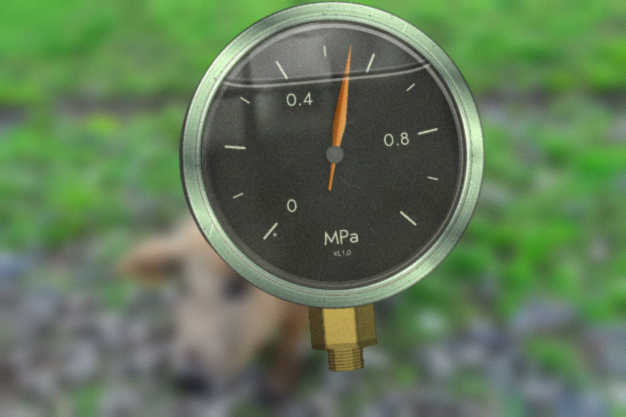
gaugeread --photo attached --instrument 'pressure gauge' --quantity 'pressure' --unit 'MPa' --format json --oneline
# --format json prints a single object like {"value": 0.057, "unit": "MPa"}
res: {"value": 0.55, "unit": "MPa"}
